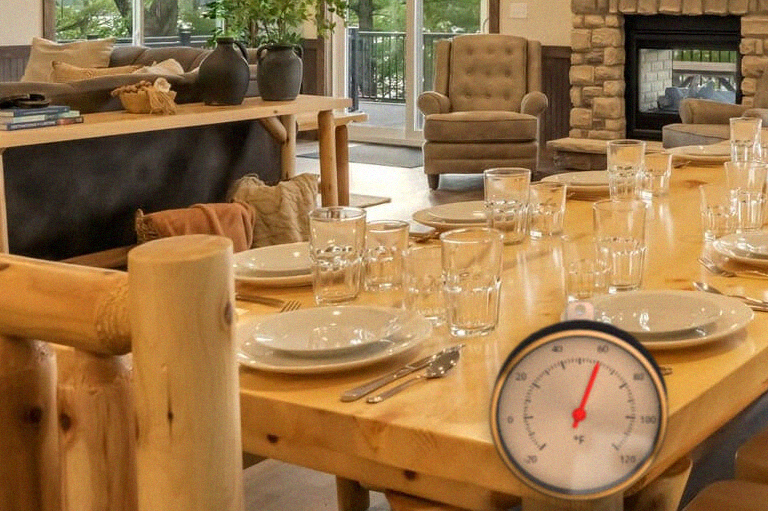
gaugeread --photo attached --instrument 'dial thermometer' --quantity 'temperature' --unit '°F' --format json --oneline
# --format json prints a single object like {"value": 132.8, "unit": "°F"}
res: {"value": 60, "unit": "°F"}
